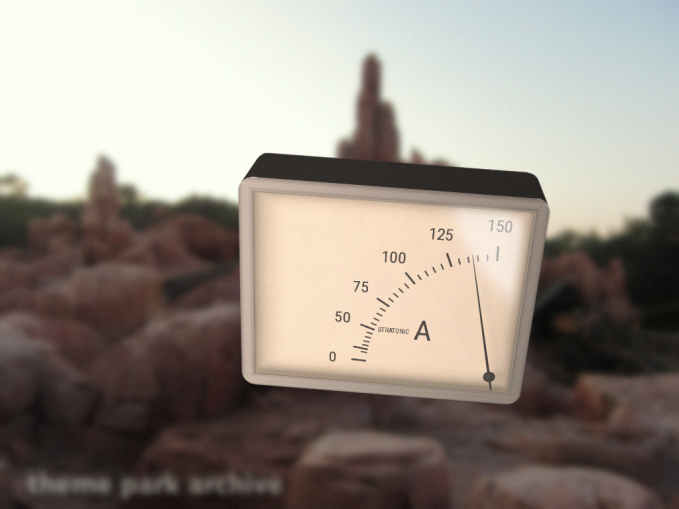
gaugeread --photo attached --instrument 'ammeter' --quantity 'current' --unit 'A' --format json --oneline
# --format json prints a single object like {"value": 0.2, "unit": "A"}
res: {"value": 137.5, "unit": "A"}
